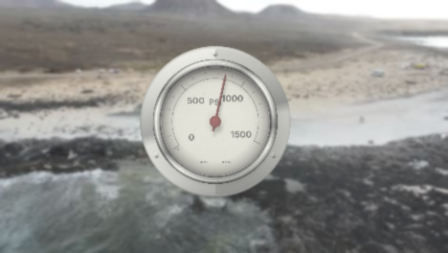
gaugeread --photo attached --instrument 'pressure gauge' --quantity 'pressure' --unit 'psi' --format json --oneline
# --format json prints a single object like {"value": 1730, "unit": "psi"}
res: {"value": 850, "unit": "psi"}
